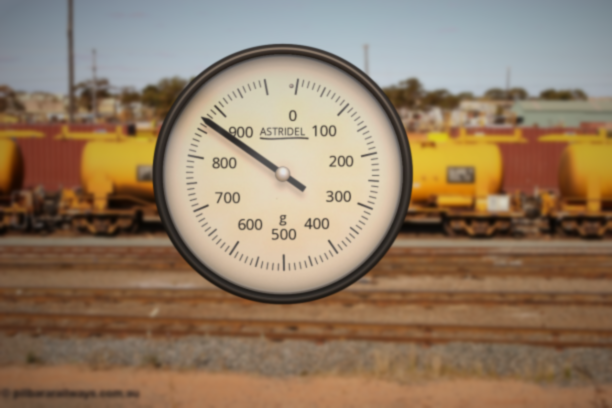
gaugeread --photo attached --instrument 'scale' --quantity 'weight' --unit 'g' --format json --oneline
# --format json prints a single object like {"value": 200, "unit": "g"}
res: {"value": 870, "unit": "g"}
